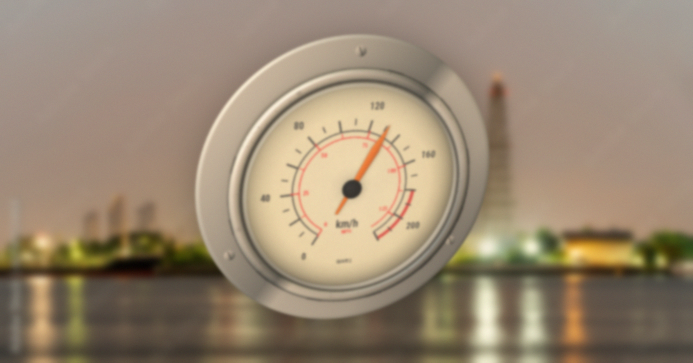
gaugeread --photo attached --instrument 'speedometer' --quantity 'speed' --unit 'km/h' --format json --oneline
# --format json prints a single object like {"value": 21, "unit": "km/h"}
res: {"value": 130, "unit": "km/h"}
